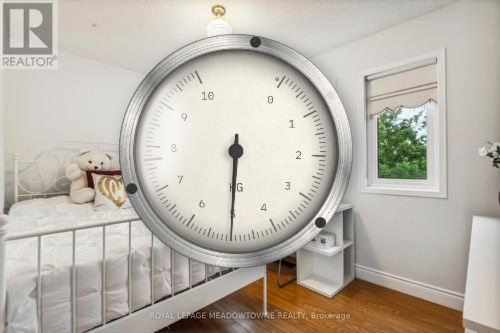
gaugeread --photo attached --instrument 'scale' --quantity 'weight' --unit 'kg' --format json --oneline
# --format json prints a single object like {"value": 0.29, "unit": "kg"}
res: {"value": 5, "unit": "kg"}
